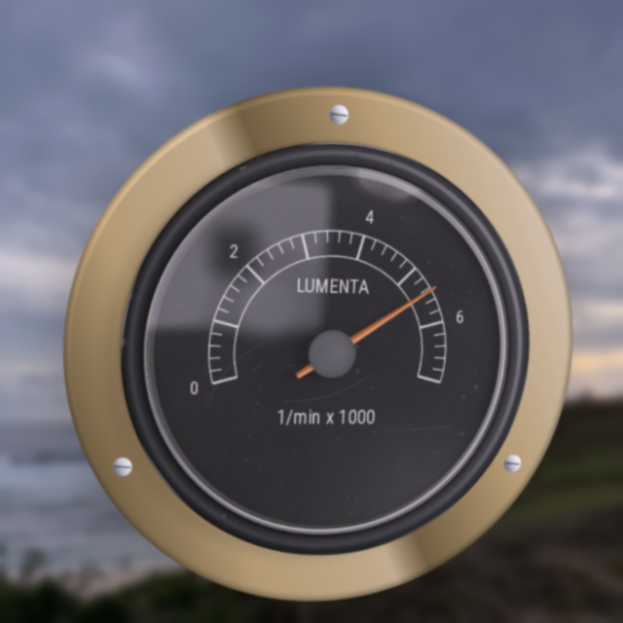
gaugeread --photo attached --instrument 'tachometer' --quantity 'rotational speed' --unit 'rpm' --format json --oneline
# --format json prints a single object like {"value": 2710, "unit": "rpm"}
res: {"value": 5400, "unit": "rpm"}
